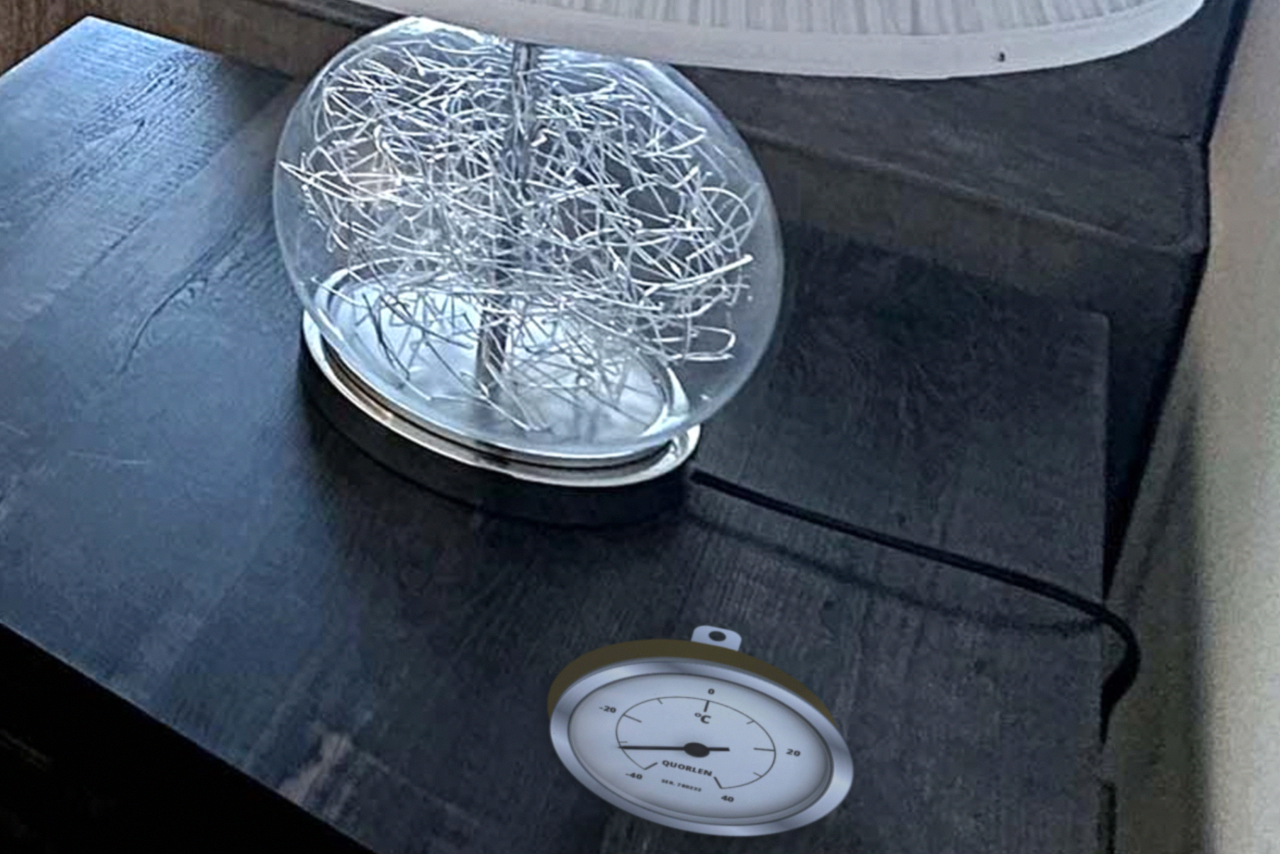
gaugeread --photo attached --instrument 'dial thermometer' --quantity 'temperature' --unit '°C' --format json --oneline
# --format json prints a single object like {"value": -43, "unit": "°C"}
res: {"value": -30, "unit": "°C"}
